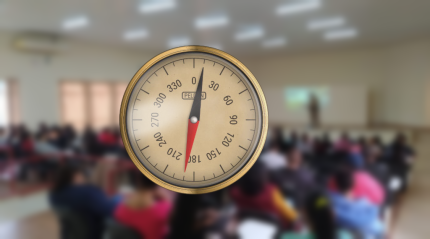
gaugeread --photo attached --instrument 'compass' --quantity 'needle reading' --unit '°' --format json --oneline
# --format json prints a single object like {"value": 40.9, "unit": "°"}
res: {"value": 190, "unit": "°"}
